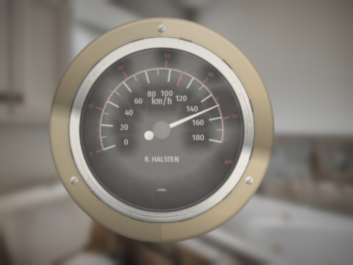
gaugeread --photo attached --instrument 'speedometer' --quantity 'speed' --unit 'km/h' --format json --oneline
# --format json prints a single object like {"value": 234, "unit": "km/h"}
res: {"value": 150, "unit": "km/h"}
